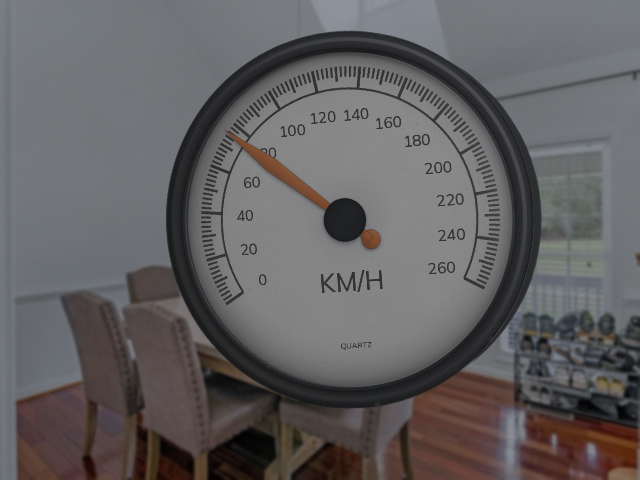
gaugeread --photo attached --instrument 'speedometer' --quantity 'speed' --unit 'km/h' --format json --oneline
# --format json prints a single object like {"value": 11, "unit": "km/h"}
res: {"value": 76, "unit": "km/h"}
